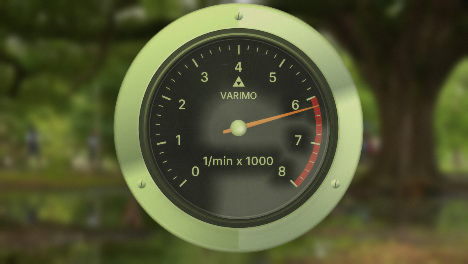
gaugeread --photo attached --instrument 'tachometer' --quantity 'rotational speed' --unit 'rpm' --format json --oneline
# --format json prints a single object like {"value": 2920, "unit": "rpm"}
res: {"value": 6200, "unit": "rpm"}
